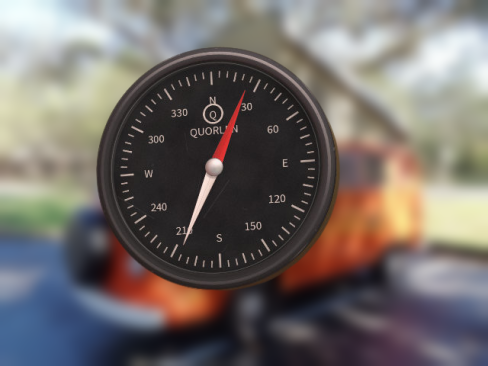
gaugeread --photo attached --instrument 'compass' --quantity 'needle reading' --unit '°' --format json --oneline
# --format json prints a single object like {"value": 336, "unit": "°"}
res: {"value": 25, "unit": "°"}
